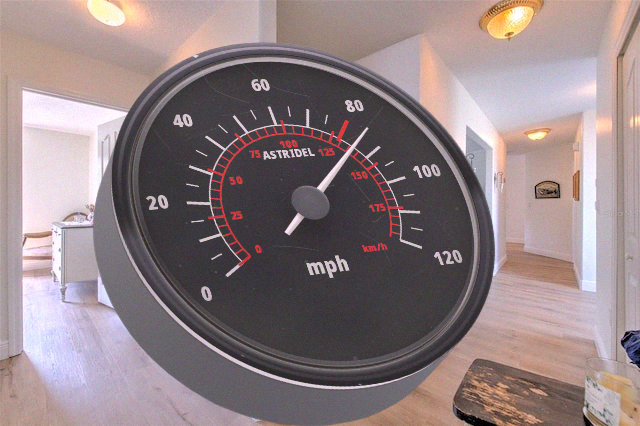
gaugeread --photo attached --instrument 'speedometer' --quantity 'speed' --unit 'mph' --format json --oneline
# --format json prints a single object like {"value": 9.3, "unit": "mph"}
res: {"value": 85, "unit": "mph"}
